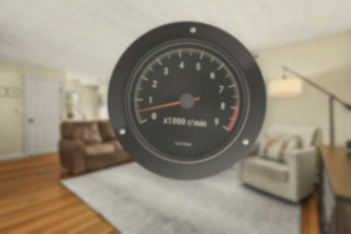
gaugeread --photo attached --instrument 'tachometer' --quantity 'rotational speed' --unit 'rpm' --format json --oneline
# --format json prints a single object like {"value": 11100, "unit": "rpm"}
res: {"value": 500, "unit": "rpm"}
